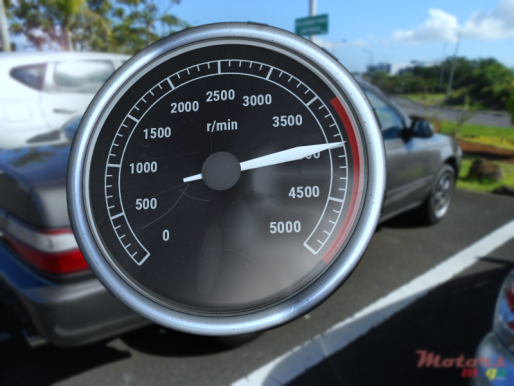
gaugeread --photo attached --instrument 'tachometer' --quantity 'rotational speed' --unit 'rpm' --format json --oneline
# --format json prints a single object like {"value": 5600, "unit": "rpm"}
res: {"value": 4000, "unit": "rpm"}
